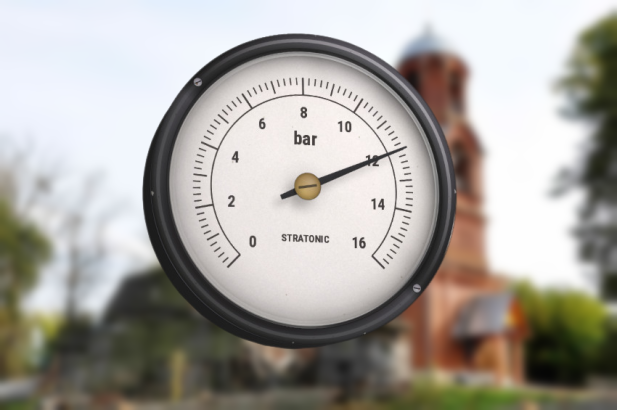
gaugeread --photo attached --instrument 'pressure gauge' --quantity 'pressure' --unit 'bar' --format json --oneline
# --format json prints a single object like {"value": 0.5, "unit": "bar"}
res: {"value": 12, "unit": "bar"}
